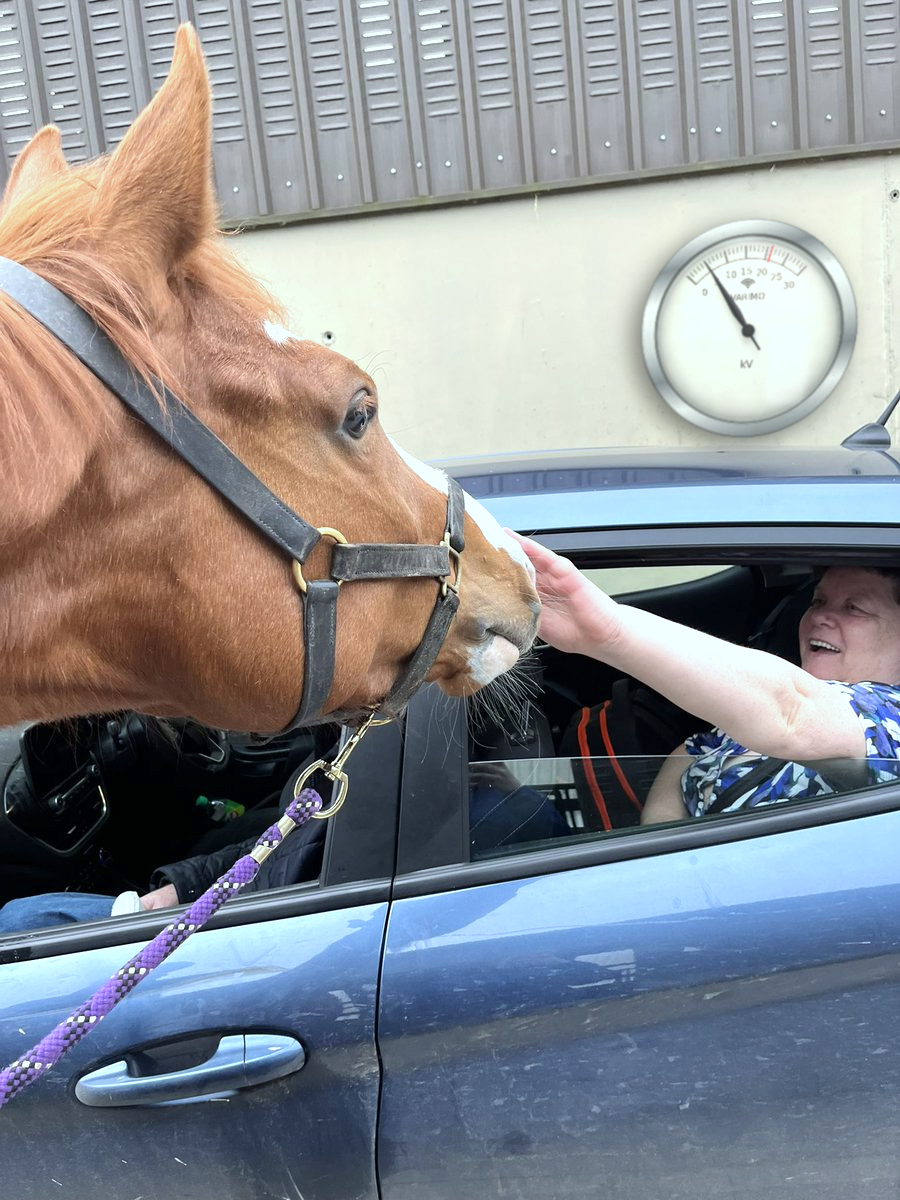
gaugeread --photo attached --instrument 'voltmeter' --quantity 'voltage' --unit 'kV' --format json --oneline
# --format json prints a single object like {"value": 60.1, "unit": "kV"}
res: {"value": 5, "unit": "kV"}
